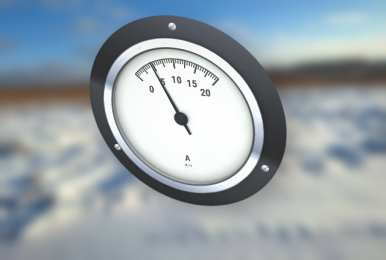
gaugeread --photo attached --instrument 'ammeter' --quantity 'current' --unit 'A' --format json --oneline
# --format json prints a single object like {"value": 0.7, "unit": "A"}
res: {"value": 5, "unit": "A"}
